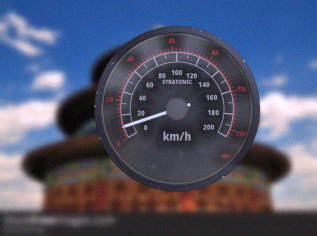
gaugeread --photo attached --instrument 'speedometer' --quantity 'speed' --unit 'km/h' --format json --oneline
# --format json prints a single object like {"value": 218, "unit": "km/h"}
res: {"value": 10, "unit": "km/h"}
